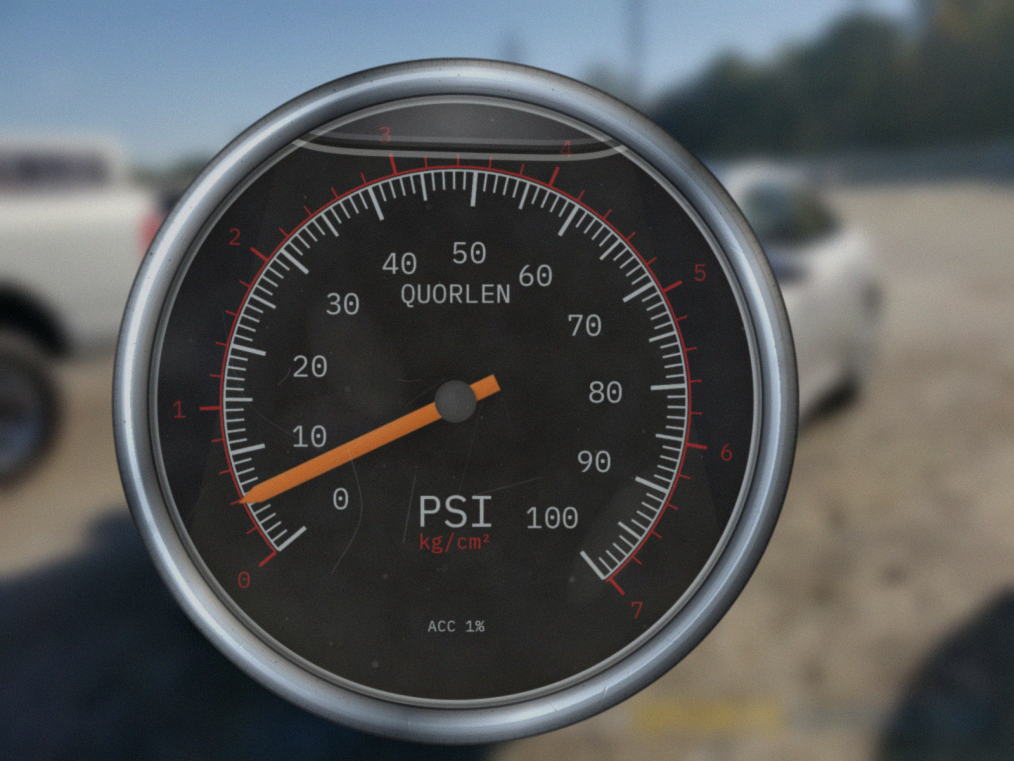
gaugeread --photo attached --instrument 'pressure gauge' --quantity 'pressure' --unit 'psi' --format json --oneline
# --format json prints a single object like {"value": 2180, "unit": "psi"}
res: {"value": 5.5, "unit": "psi"}
